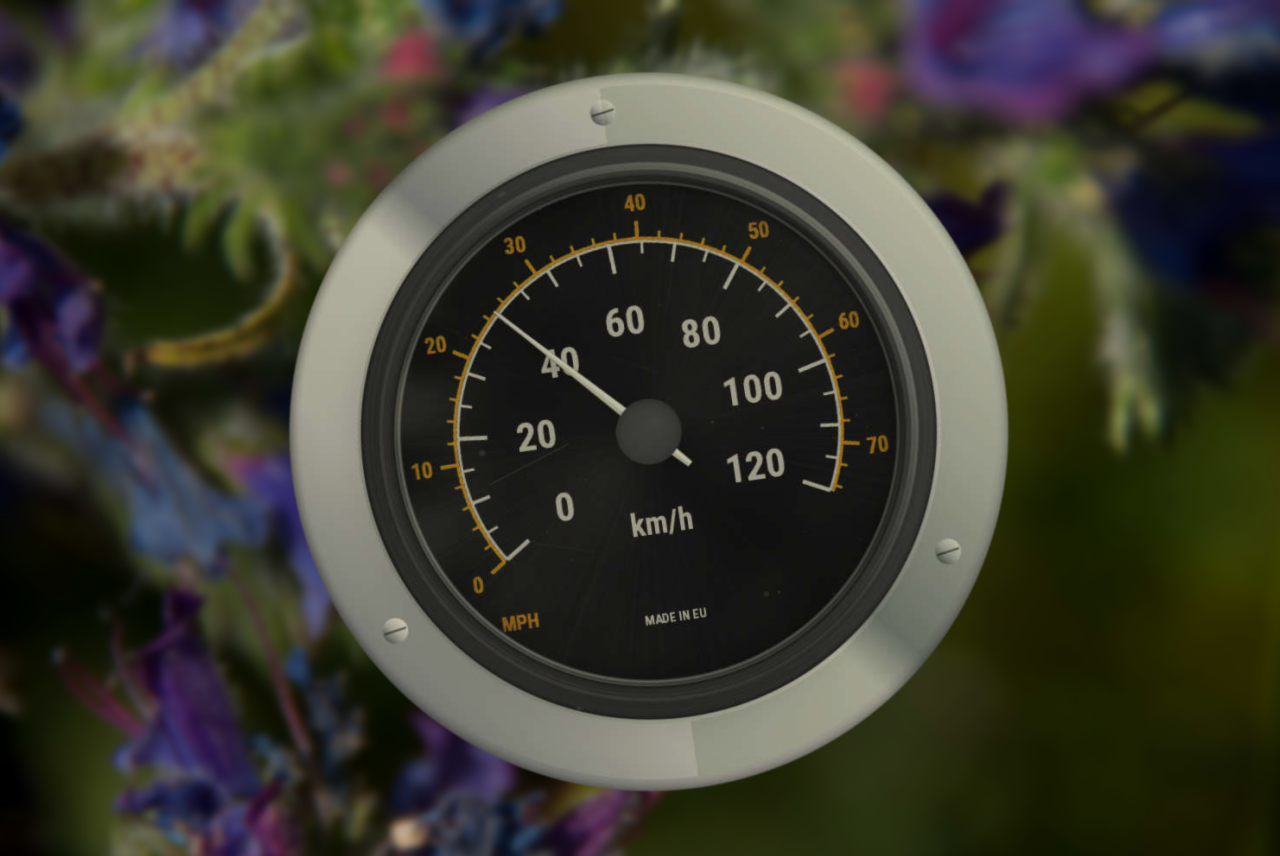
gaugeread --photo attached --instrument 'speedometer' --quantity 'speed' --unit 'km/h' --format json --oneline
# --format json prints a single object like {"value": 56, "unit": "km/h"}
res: {"value": 40, "unit": "km/h"}
